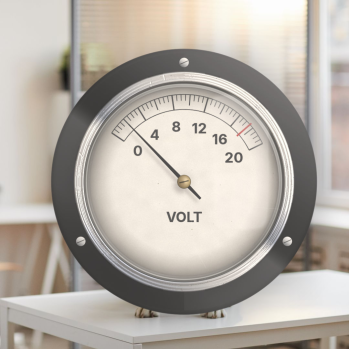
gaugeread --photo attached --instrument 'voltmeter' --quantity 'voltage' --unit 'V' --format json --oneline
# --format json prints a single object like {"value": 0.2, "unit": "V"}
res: {"value": 2, "unit": "V"}
